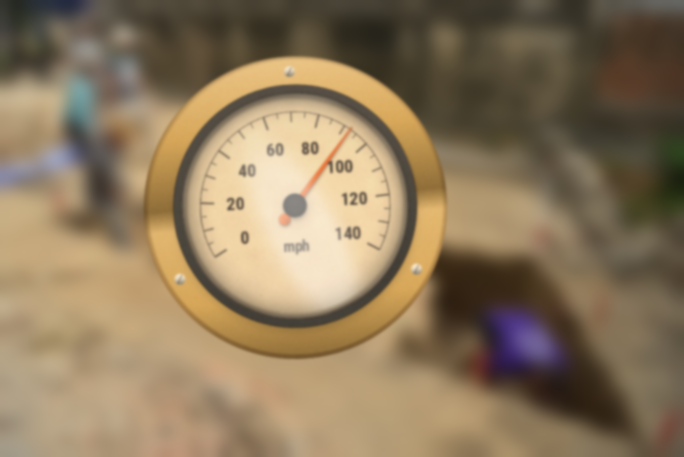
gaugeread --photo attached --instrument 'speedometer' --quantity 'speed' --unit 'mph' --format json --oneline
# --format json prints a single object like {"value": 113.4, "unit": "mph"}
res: {"value": 92.5, "unit": "mph"}
